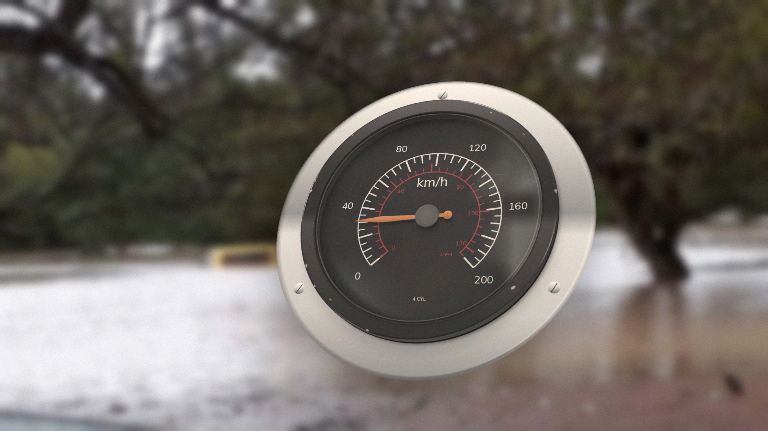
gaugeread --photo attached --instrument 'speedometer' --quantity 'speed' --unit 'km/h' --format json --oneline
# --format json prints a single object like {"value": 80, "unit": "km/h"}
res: {"value": 30, "unit": "km/h"}
